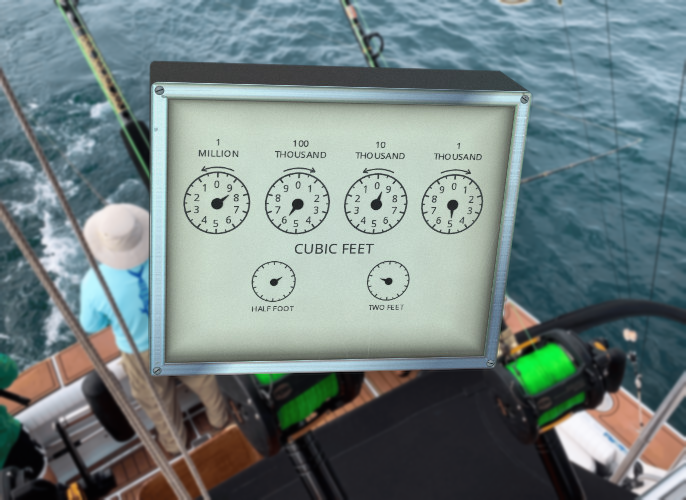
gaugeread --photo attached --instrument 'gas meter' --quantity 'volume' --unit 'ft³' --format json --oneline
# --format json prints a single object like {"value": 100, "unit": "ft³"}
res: {"value": 859500, "unit": "ft³"}
